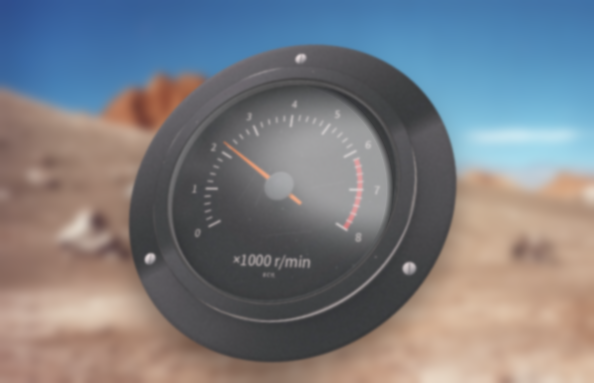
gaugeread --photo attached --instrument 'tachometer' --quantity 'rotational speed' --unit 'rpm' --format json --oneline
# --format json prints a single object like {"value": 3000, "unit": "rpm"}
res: {"value": 2200, "unit": "rpm"}
